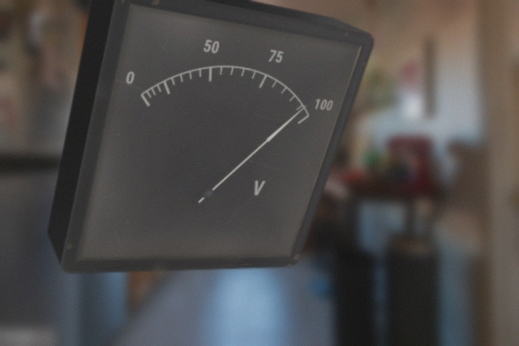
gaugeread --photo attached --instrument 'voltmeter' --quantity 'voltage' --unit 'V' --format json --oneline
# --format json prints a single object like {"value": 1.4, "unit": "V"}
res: {"value": 95, "unit": "V"}
